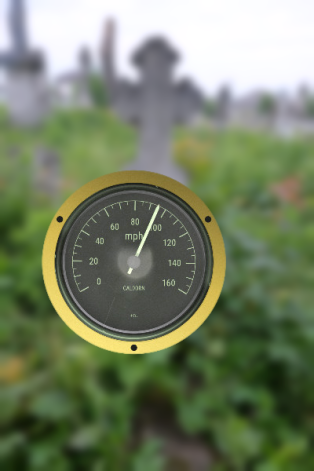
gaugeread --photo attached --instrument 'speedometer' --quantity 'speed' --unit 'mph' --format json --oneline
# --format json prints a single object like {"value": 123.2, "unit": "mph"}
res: {"value": 95, "unit": "mph"}
